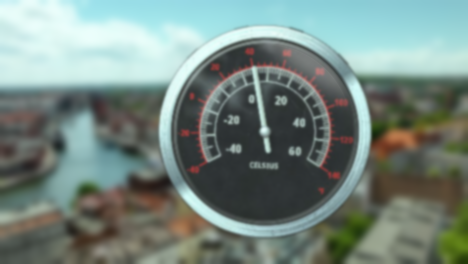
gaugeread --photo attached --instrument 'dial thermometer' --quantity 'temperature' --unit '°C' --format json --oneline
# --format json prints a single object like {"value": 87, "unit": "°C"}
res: {"value": 5, "unit": "°C"}
